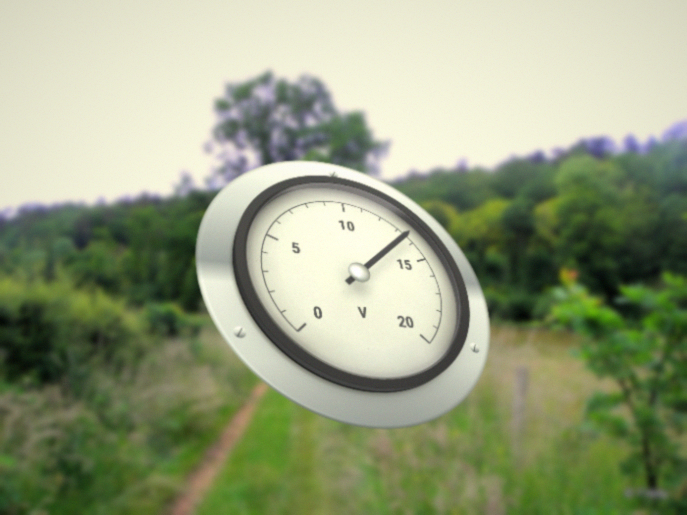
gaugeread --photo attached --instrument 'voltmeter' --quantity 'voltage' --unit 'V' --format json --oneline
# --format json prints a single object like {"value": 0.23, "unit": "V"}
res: {"value": 13.5, "unit": "V"}
